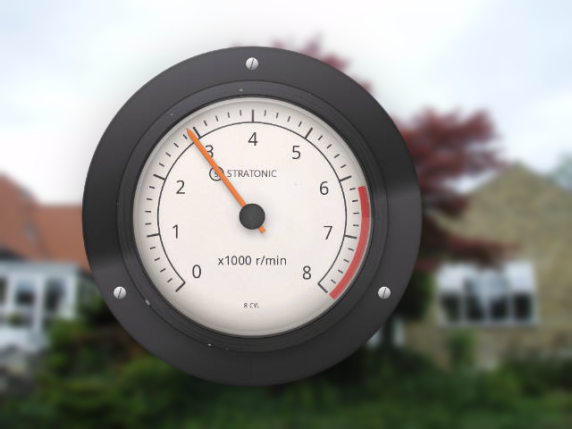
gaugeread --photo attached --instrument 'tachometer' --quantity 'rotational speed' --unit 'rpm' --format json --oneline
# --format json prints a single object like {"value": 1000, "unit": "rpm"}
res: {"value": 2900, "unit": "rpm"}
